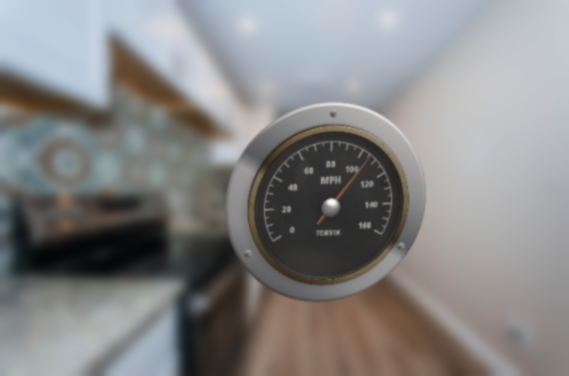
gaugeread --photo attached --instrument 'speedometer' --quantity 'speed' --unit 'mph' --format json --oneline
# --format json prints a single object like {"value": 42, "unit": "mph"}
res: {"value": 105, "unit": "mph"}
